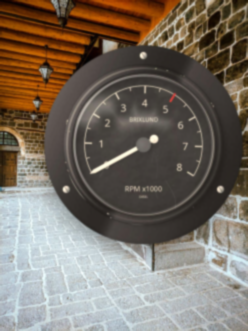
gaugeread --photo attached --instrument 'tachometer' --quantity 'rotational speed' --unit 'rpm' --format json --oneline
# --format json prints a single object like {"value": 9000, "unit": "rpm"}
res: {"value": 0, "unit": "rpm"}
